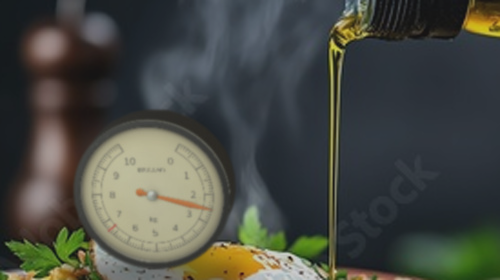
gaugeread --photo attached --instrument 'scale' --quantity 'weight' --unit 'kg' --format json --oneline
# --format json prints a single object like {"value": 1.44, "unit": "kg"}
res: {"value": 2.5, "unit": "kg"}
